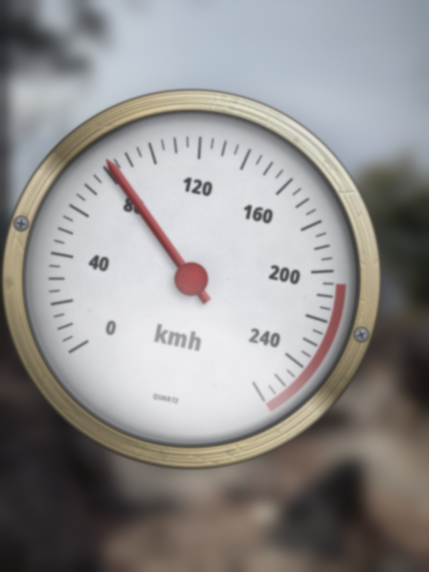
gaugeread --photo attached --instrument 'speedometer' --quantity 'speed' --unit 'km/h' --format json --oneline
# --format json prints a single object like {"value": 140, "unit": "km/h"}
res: {"value": 82.5, "unit": "km/h"}
